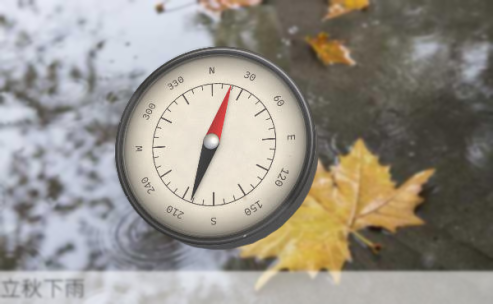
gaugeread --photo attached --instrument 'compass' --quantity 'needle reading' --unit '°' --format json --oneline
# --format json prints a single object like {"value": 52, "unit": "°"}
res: {"value": 20, "unit": "°"}
